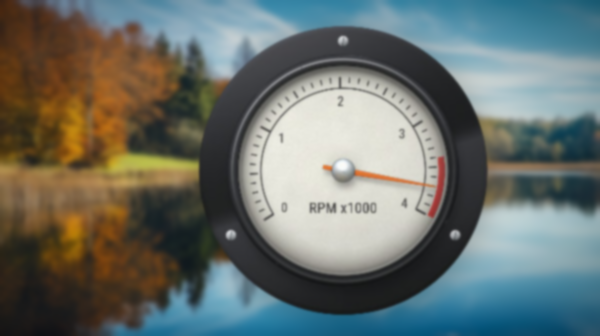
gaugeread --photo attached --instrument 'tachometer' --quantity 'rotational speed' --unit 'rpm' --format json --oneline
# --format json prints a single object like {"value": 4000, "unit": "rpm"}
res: {"value": 3700, "unit": "rpm"}
